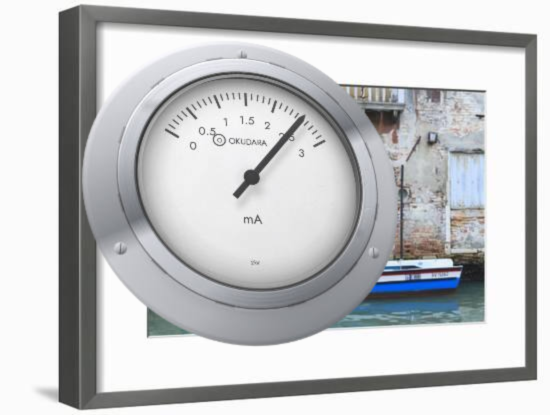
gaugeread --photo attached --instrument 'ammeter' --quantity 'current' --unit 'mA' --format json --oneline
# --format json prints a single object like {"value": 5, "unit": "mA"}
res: {"value": 2.5, "unit": "mA"}
